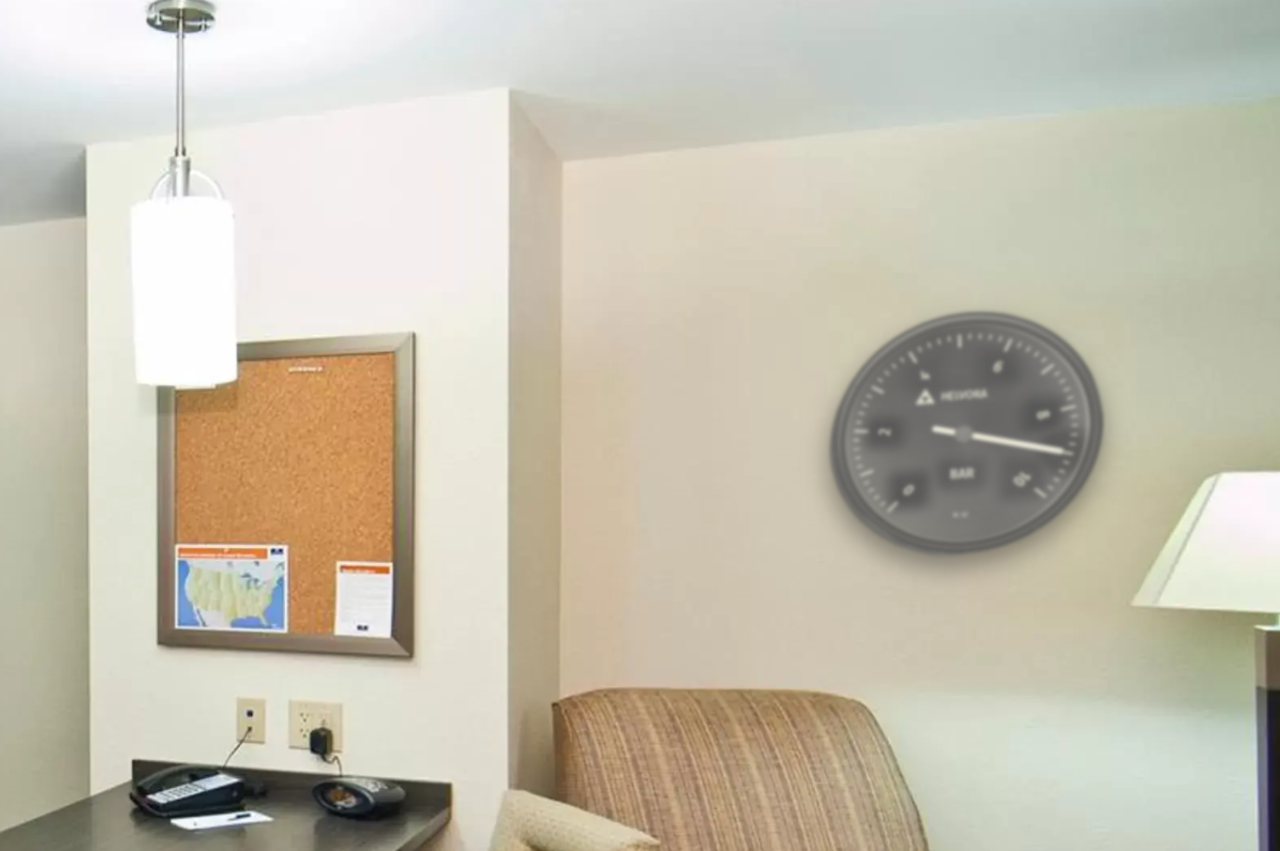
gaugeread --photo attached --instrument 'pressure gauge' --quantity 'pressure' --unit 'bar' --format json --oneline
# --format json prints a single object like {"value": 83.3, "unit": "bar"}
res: {"value": 9, "unit": "bar"}
